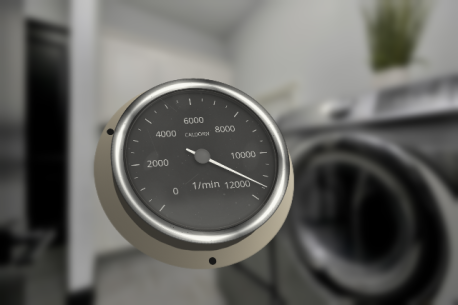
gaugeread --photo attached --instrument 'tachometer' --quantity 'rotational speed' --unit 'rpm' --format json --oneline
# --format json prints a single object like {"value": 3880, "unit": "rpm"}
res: {"value": 11500, "unit": "rpm"}
